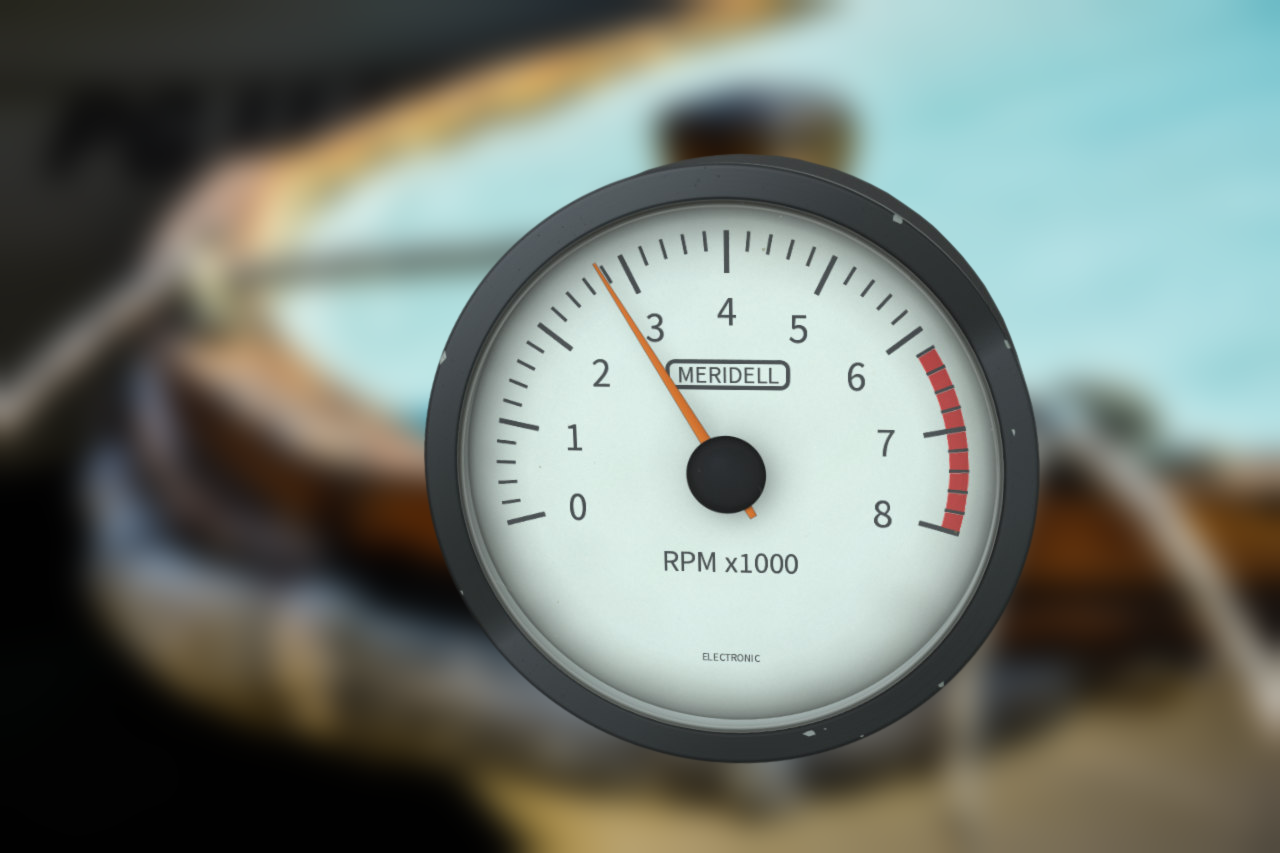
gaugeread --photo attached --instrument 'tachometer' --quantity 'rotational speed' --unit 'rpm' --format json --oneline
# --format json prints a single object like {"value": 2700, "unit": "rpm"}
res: {"value": 2800, "unit": "rpm"}
